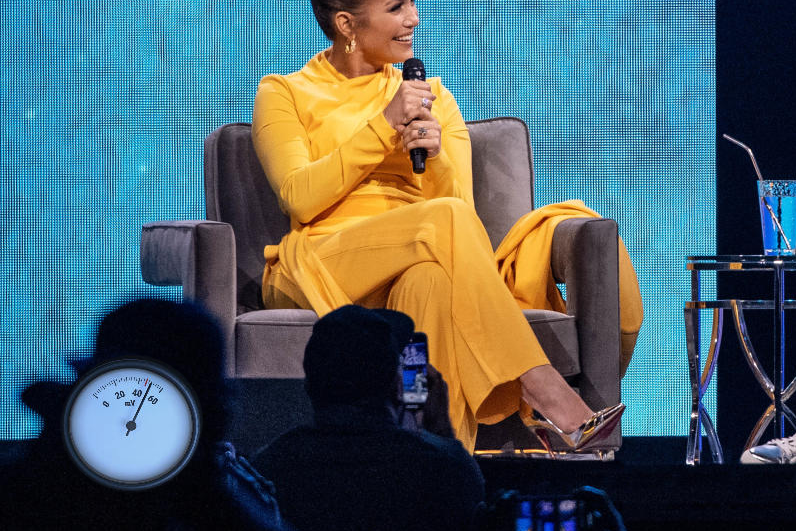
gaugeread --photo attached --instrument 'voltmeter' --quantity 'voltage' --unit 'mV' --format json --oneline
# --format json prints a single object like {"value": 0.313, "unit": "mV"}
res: {"value": 50, "unit": "mV"}
